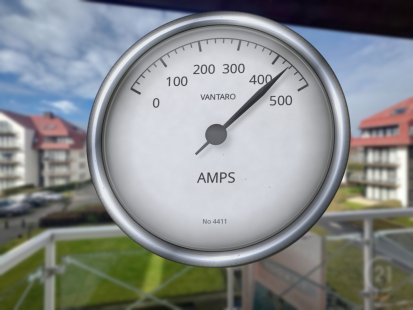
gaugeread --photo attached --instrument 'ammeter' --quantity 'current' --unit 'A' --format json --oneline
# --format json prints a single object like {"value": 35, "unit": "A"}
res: {"value": 440, "unit": "A"}
